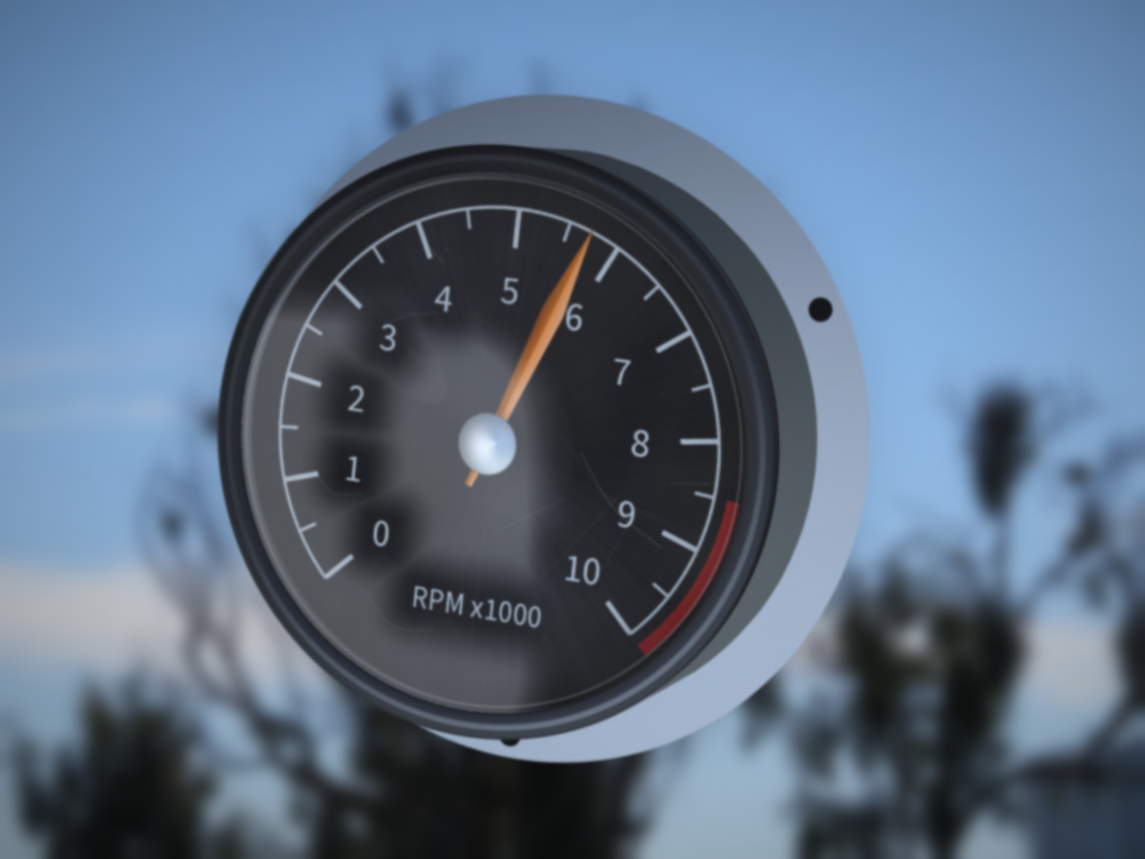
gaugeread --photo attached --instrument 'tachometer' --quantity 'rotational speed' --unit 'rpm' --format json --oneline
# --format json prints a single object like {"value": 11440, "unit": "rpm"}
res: {"value": 5750, "unit": "rpm"}
